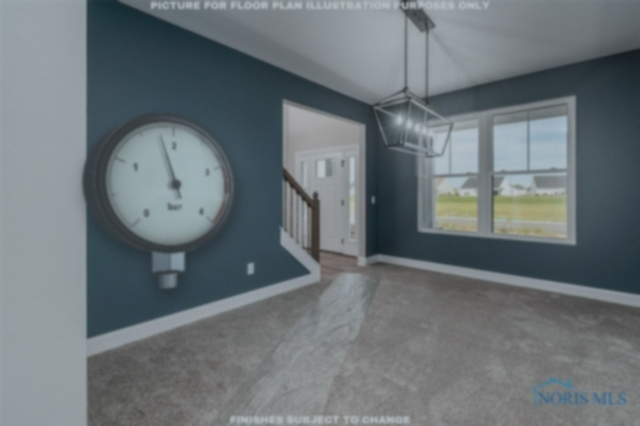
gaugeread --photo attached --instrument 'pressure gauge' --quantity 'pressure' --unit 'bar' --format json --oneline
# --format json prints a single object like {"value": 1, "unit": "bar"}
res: {"value": 1.75, "unit": "bar"}
